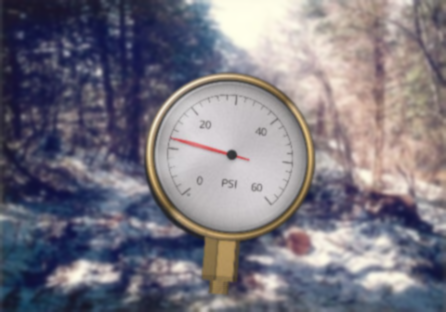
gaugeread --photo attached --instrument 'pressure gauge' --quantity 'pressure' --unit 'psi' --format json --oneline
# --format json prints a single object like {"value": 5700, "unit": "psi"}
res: {"value": 12, "unit": "psi"}
